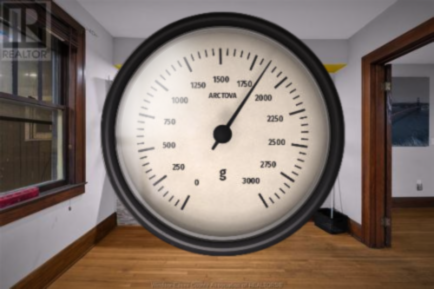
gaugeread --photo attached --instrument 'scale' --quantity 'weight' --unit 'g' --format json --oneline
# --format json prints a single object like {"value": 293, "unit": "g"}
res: {"value": 1850, "unit": "g"}
